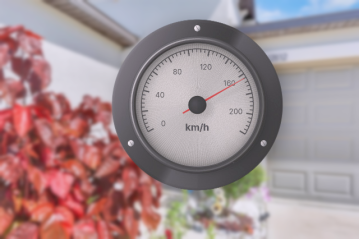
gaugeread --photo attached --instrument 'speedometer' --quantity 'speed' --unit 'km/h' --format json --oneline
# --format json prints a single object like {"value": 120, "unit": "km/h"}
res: {"value": 164, "unit": "km/h"}
